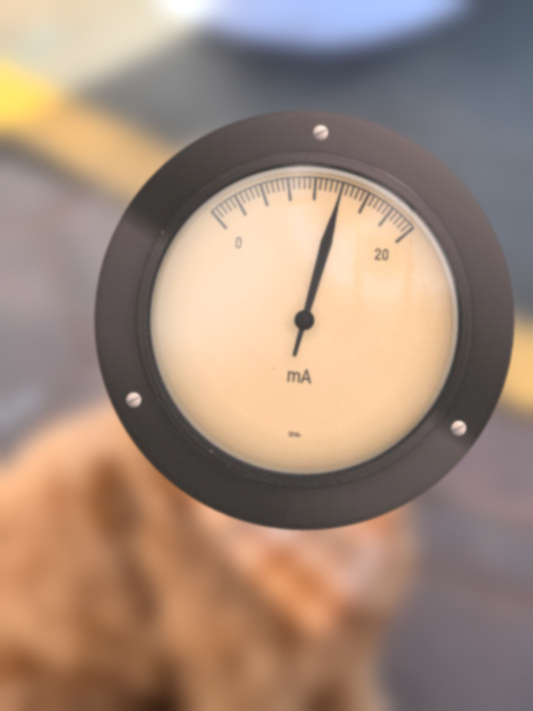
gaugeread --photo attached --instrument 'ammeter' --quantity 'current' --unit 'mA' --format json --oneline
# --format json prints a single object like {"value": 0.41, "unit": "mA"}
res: {"value": 12.5, "unit": "mA"}
